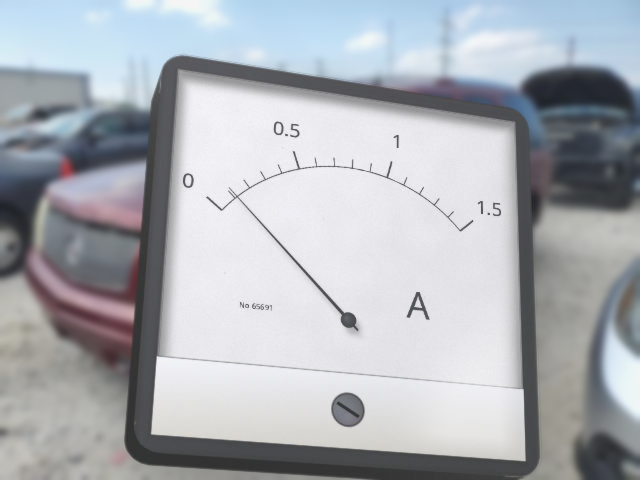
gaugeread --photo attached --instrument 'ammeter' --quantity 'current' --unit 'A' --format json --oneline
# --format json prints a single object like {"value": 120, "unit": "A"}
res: {"value": 0.1, "unit": "A"}
